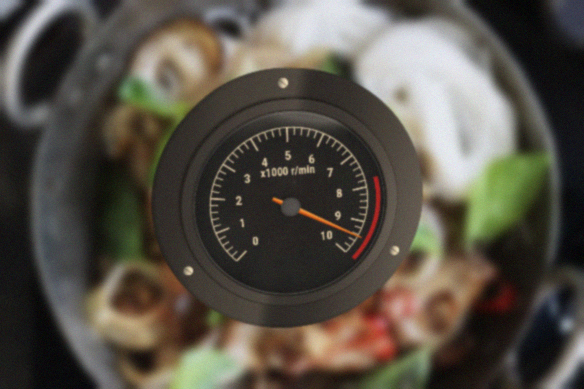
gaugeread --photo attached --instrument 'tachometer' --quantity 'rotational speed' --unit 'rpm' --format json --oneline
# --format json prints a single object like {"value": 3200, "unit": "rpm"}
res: {"value": 9400, "unit": "rpm"}
